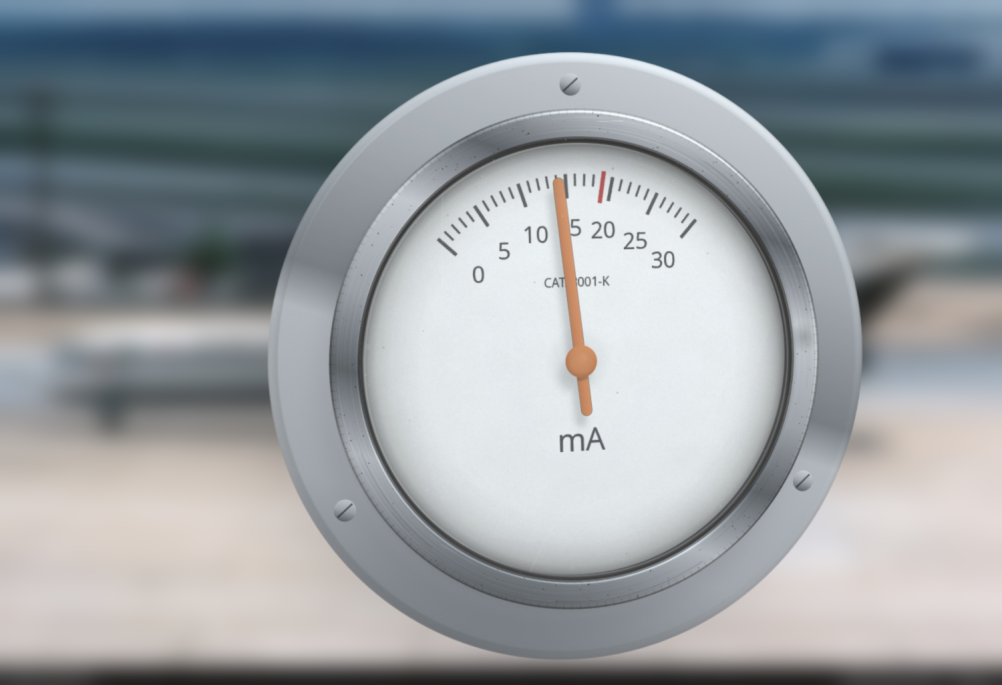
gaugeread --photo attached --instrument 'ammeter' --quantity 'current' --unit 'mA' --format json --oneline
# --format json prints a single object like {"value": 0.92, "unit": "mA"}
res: {"value": 14, "unit": "mA"}
